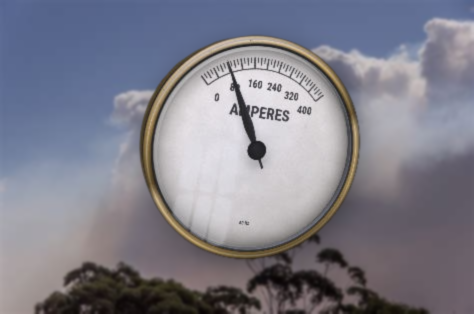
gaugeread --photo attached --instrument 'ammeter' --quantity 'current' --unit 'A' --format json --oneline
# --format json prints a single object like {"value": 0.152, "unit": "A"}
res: {"value": 80, "unit": "A"}
